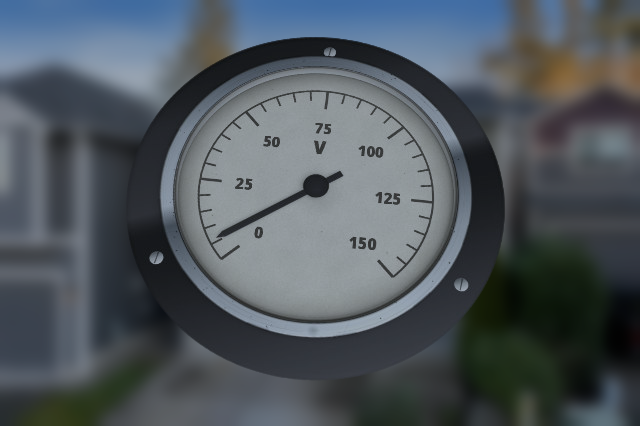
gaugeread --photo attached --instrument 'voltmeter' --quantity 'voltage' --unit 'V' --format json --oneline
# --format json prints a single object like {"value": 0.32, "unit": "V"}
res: {"value": 5, "unit": "V"}
